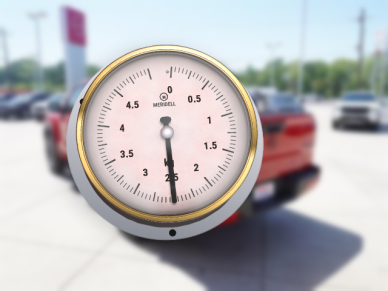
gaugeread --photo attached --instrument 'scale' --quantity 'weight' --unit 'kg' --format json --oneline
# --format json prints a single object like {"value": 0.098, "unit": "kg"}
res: {"value": 2.5, "unit": "kg"}
